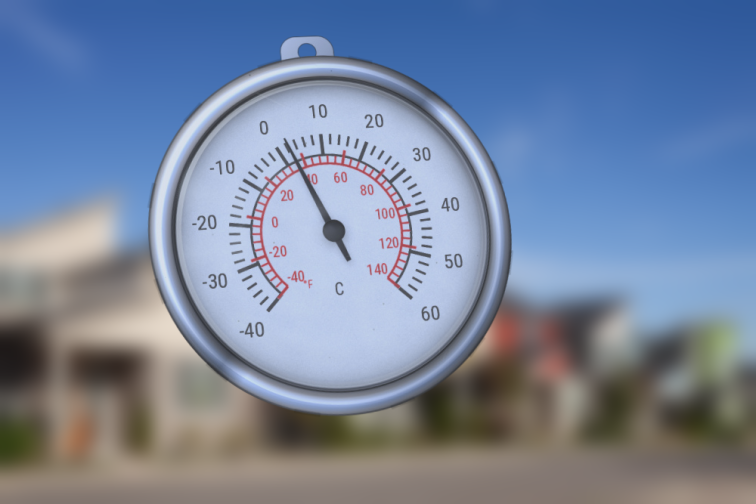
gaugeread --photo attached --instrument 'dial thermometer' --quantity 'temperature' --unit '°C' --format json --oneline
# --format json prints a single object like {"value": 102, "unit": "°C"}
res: {"value": 2, "unit": "°C"}
